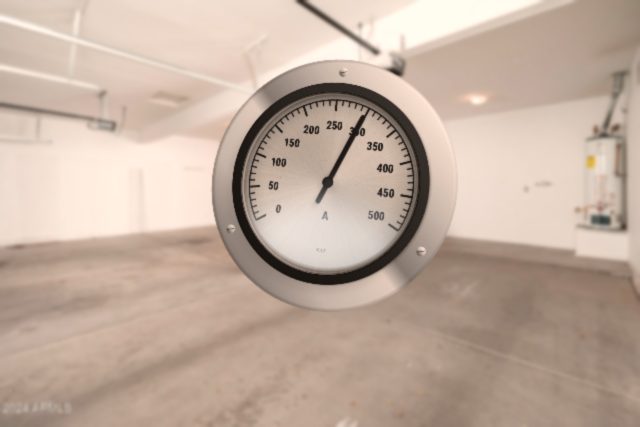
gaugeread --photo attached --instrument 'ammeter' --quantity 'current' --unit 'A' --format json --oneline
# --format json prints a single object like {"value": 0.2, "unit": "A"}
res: {"value": 300, "unit": "A"}
